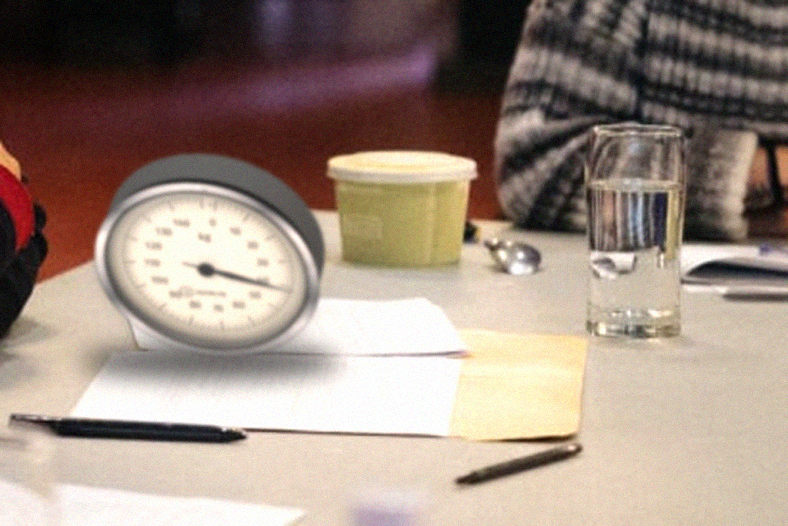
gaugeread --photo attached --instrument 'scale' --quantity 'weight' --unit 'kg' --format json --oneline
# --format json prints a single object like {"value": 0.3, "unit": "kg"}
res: {"value": 40, "unit": "kg"}
